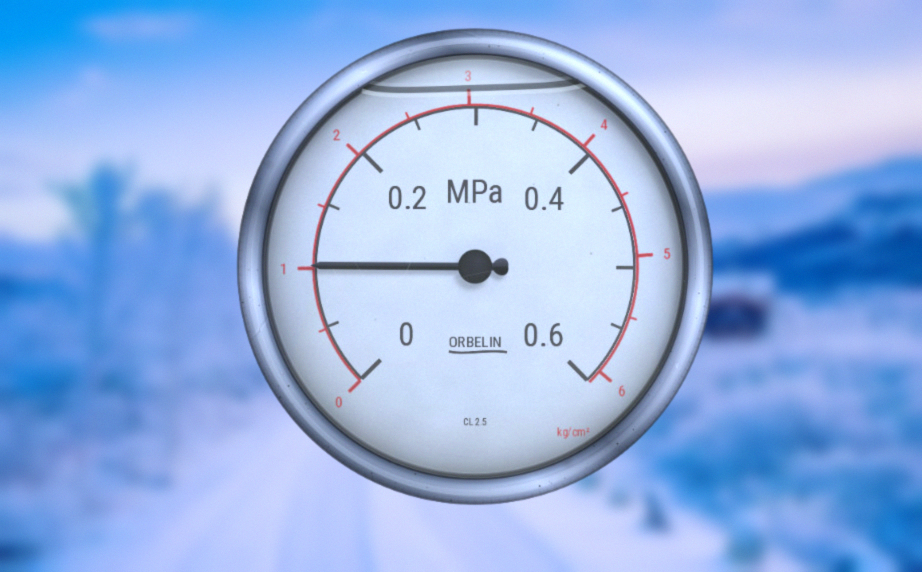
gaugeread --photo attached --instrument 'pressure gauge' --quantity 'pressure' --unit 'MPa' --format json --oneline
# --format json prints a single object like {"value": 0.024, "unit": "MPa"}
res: {"value": 0.1, "unit": "MPa"}
